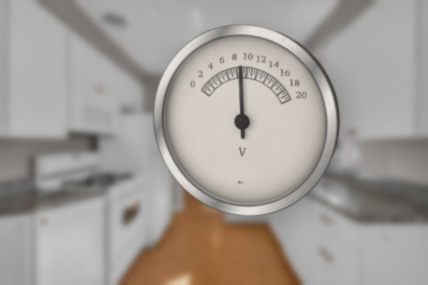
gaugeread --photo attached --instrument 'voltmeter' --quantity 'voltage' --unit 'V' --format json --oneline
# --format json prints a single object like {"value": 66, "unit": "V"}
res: {"value": 9, "unit": "V"}
